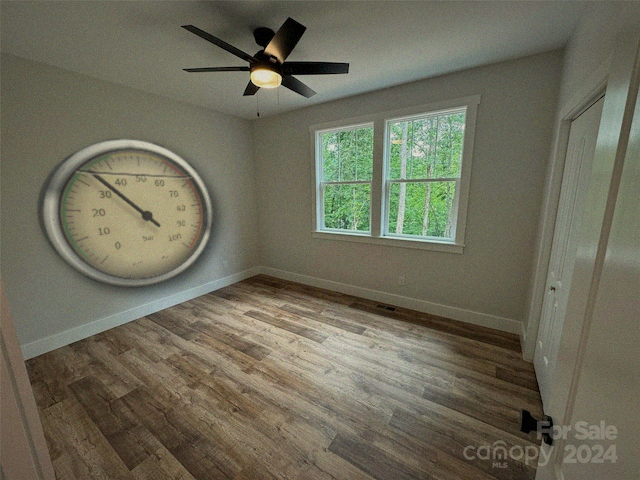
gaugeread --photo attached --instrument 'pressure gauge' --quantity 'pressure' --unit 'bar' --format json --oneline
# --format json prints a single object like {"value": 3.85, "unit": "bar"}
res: {"value": 34, "unit": "bar"}
